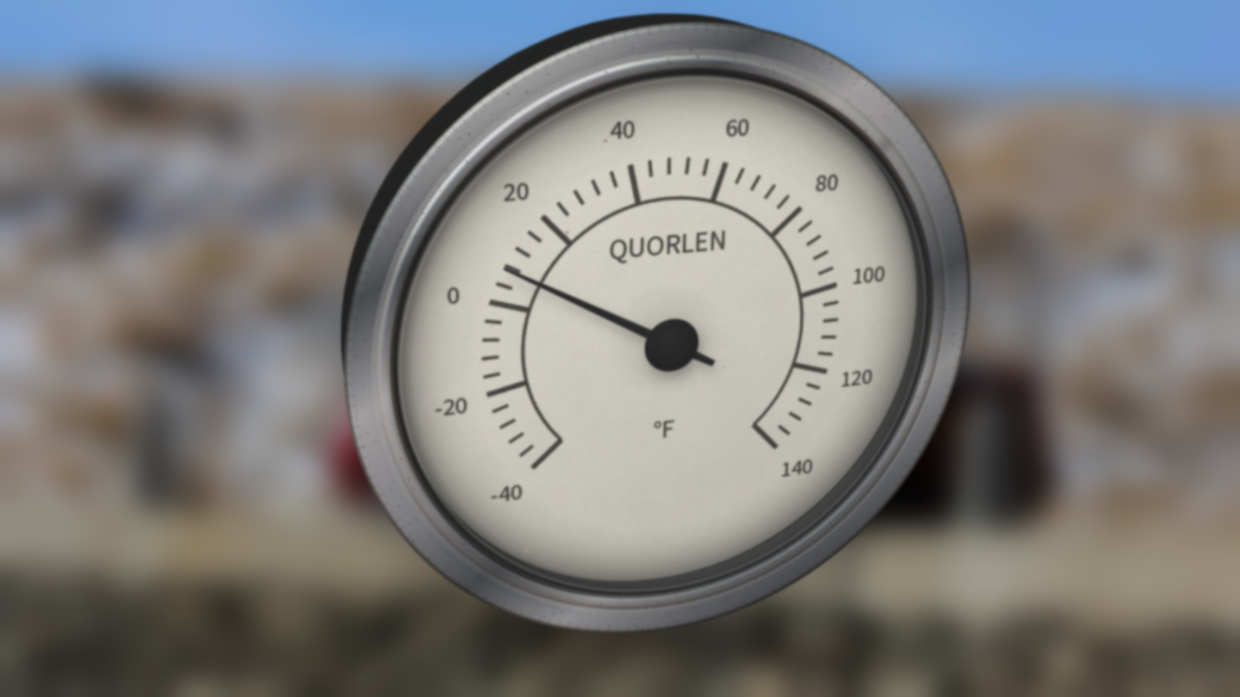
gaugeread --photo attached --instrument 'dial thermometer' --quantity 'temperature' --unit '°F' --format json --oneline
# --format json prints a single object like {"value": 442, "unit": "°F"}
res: {"value": 8, "unit": "°F"}
